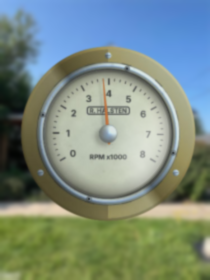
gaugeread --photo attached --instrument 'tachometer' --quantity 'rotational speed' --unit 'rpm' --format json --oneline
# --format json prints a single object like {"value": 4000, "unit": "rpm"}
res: {"value": 3800, "unit": "rpm"}
